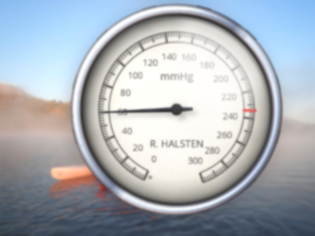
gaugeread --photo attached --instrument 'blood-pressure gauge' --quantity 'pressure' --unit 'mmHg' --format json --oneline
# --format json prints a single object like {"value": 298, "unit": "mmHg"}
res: {"value": 60, "unit": "mmHg"}
